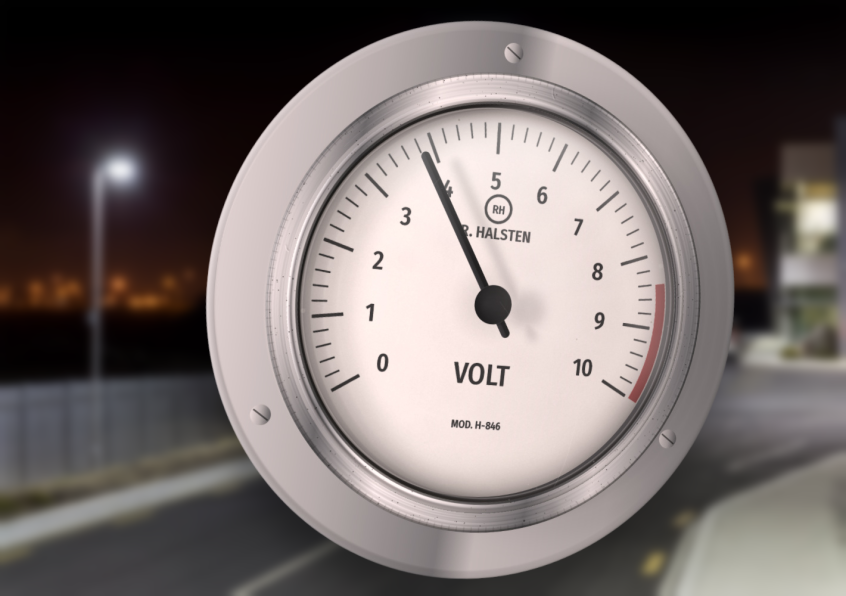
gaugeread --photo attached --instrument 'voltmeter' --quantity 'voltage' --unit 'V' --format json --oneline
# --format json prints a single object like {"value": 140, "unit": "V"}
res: {"value": 3.8, "unit": "V"}
